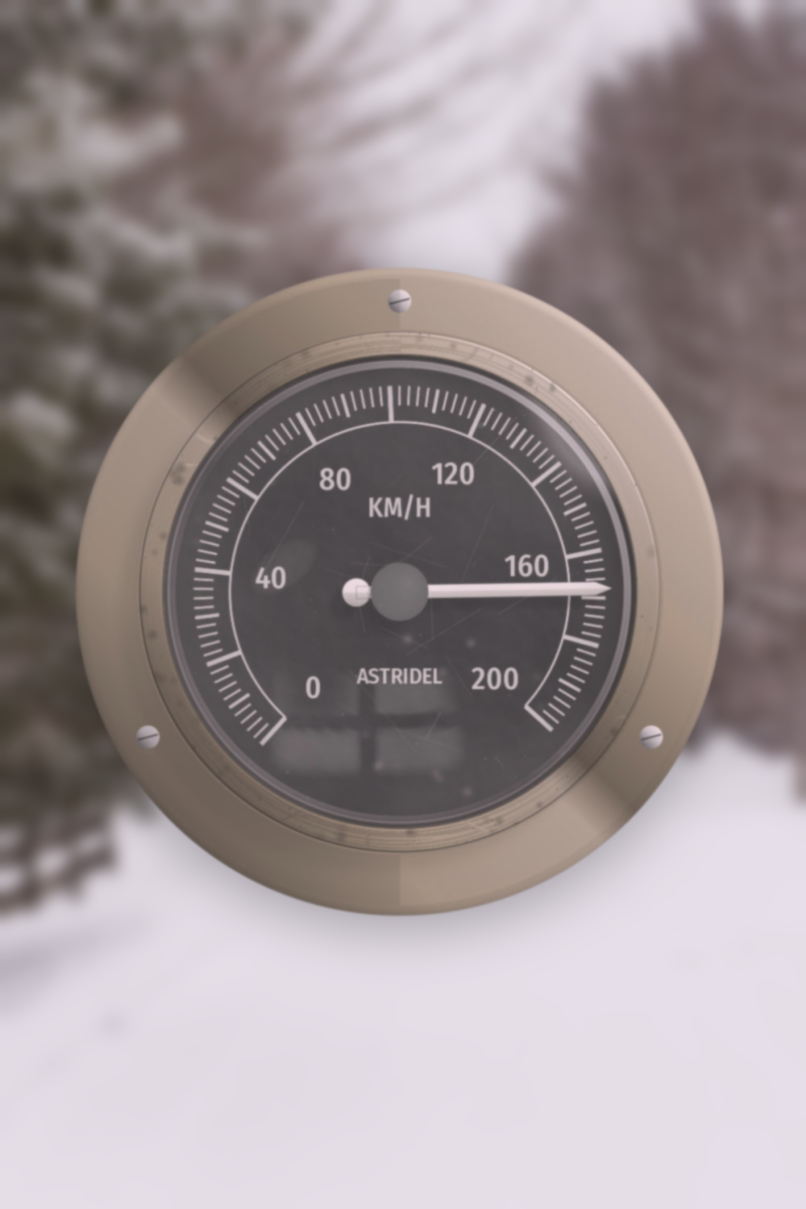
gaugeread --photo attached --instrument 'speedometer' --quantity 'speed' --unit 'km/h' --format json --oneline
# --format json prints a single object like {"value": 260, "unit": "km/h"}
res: {"value": 168, "unit": "km/h"}
